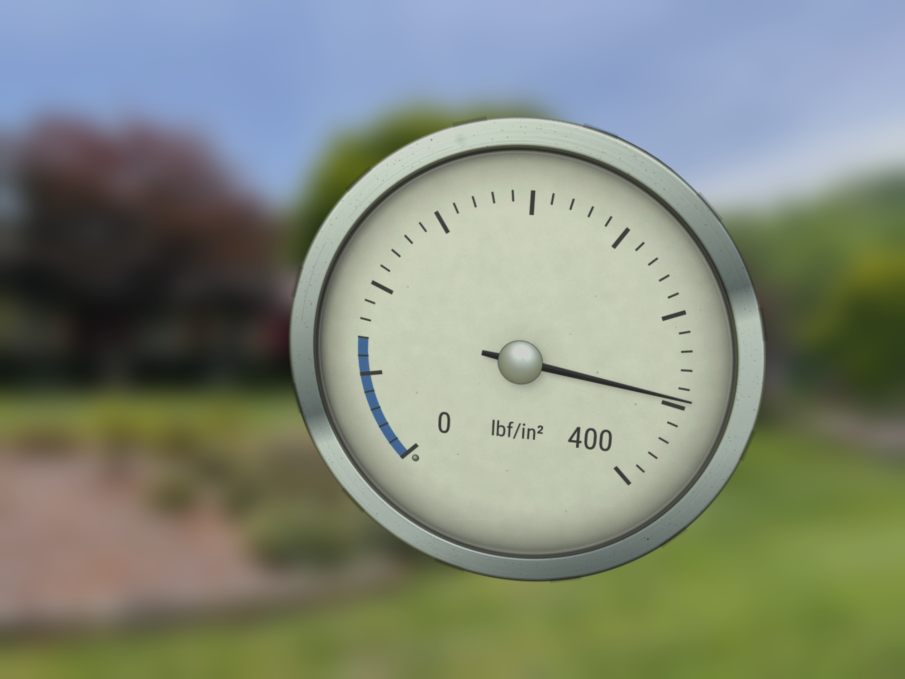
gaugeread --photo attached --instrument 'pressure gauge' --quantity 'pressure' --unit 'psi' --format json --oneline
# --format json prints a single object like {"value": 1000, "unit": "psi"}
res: {"value": 345, "unit": "psi"}
